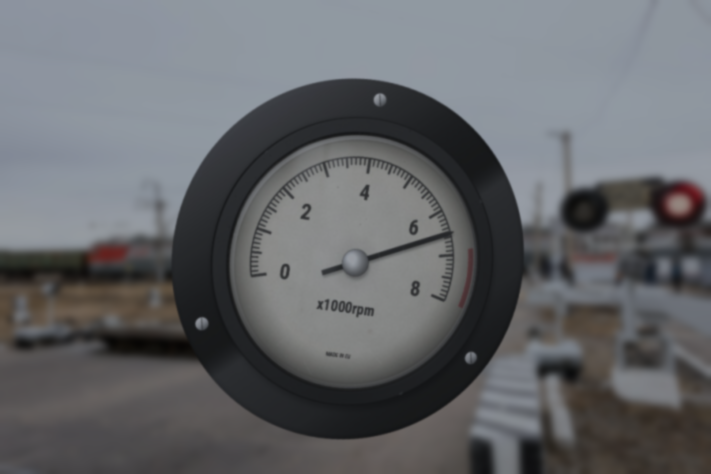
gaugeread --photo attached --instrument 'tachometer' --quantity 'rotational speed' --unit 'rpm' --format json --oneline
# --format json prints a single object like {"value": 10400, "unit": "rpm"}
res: {"value": 6500, "unit": "rpm"}
